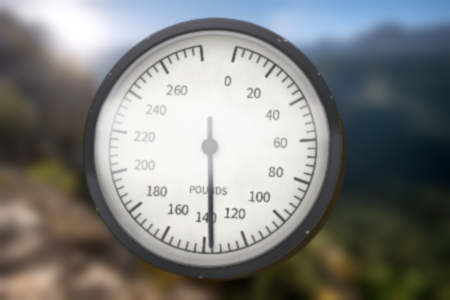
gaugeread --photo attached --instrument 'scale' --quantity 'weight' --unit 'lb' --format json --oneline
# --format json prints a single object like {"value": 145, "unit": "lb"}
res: {"value": 136, "unit": "lb"}
